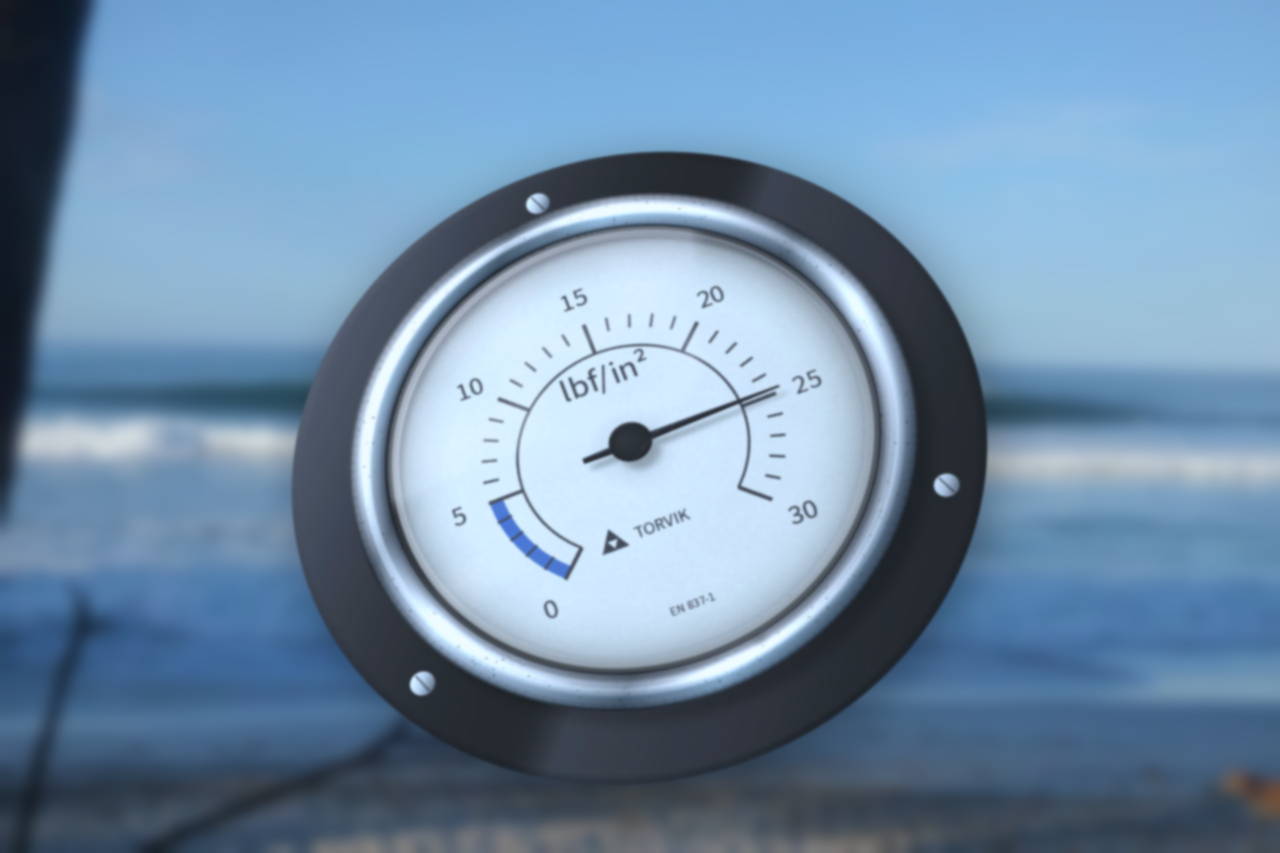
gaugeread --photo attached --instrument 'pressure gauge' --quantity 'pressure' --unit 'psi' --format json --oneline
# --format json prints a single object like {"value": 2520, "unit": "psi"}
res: {"value": 25, "unit": "psi"}
